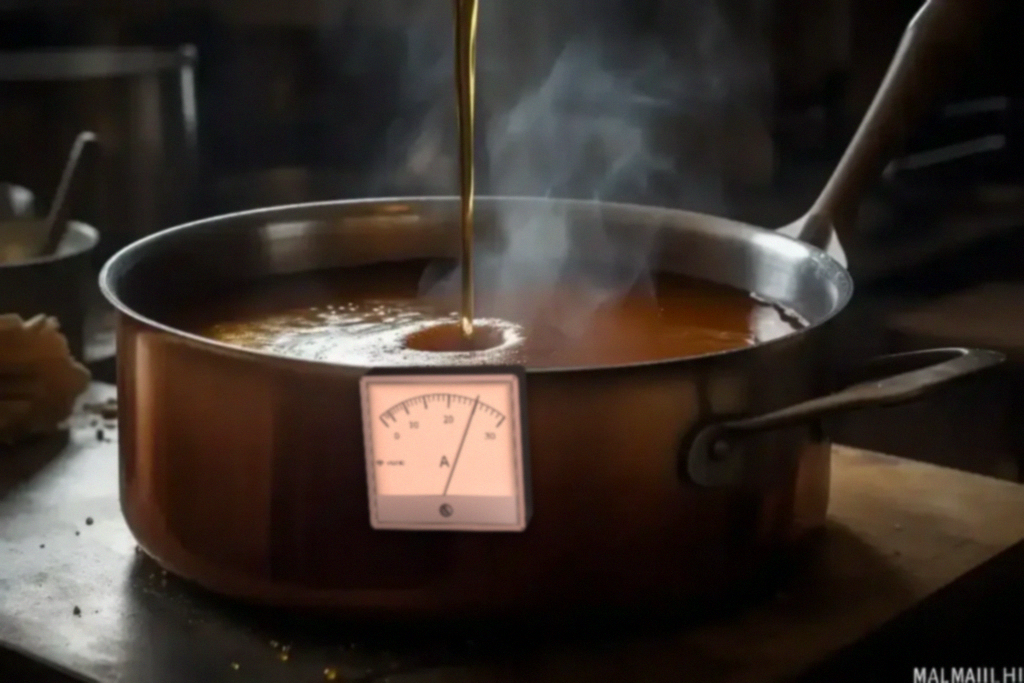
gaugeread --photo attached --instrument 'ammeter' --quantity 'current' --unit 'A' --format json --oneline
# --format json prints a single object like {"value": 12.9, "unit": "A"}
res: {"value": 25, "unit": "A"}
